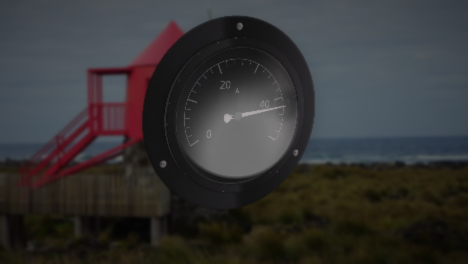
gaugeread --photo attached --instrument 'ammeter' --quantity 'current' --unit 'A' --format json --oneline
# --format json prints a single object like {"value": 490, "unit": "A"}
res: {"value": 42, "unit": "A"}
